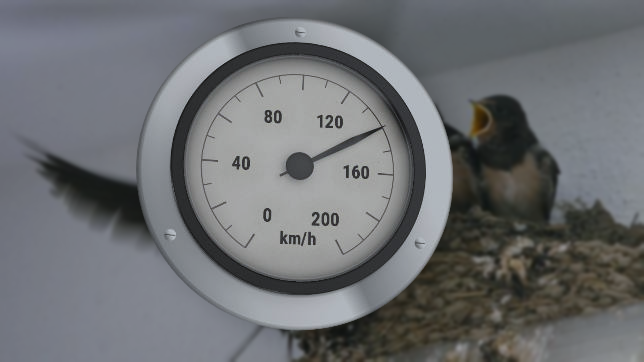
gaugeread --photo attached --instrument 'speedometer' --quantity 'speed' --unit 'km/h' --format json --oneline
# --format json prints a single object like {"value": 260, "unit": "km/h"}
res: {"value": 140, "unit": "km/h"}
